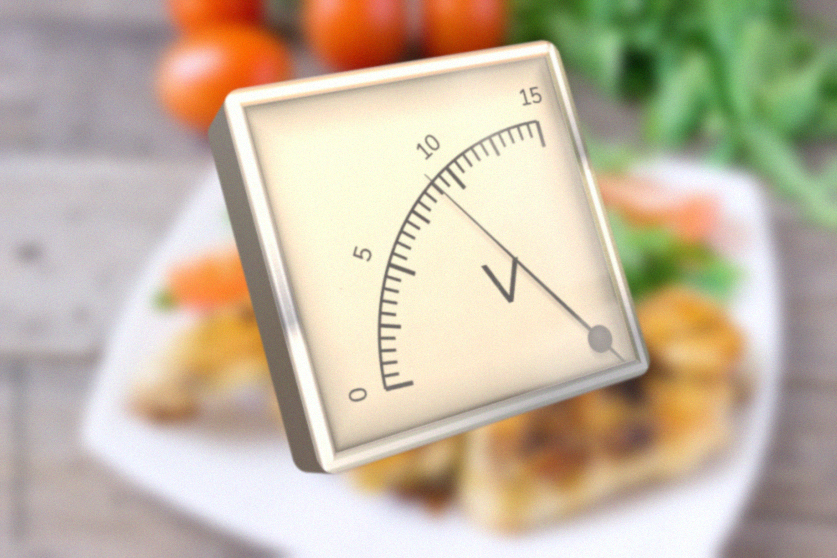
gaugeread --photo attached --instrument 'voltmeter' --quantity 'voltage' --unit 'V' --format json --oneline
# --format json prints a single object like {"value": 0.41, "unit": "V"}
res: {"value": 9, "unit": "V"}
